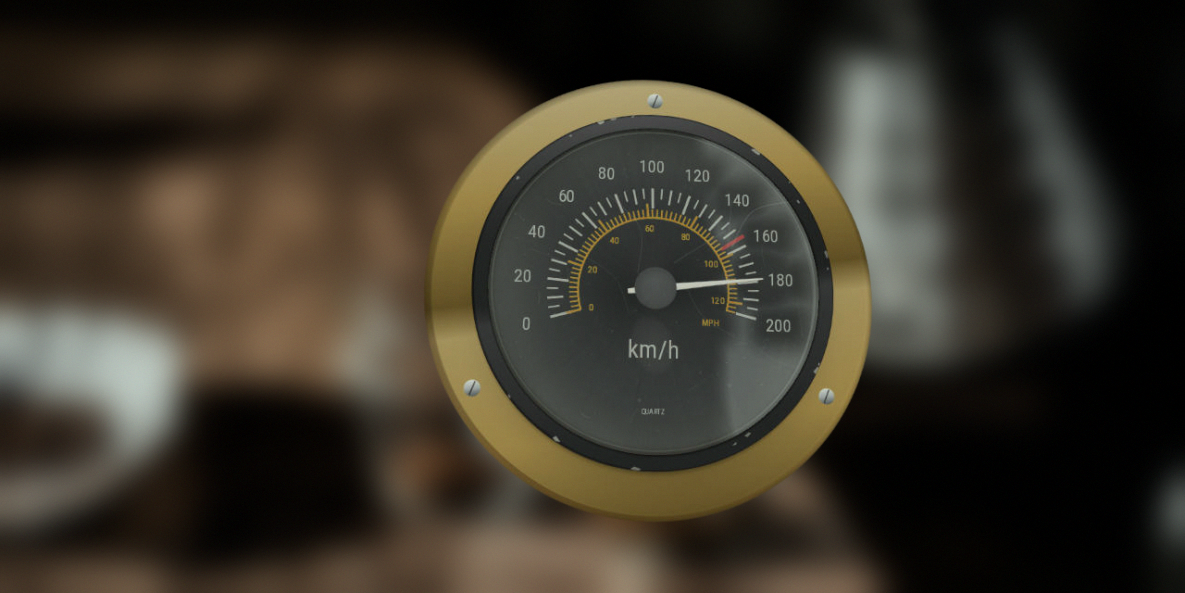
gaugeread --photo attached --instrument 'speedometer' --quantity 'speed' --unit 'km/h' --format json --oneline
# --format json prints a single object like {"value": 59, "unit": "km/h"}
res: {"value": 180, "unit": "km/h"}
